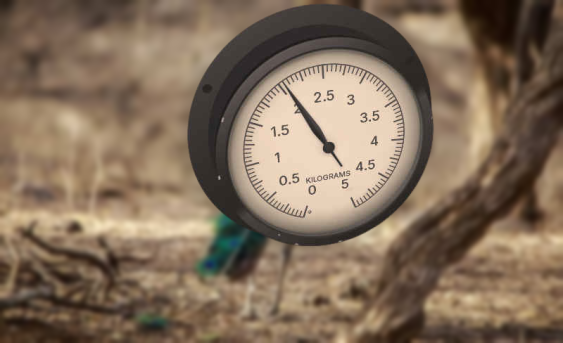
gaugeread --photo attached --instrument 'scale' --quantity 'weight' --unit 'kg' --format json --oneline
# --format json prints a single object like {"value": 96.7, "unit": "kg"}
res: {"value": 2.05, "unit": "kg"}
